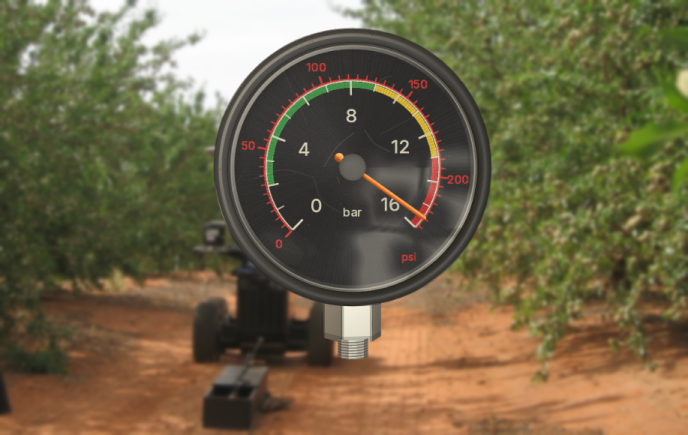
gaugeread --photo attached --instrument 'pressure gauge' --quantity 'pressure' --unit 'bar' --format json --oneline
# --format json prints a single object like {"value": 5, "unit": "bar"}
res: {"value": 15.5, "unit": "bar"}
